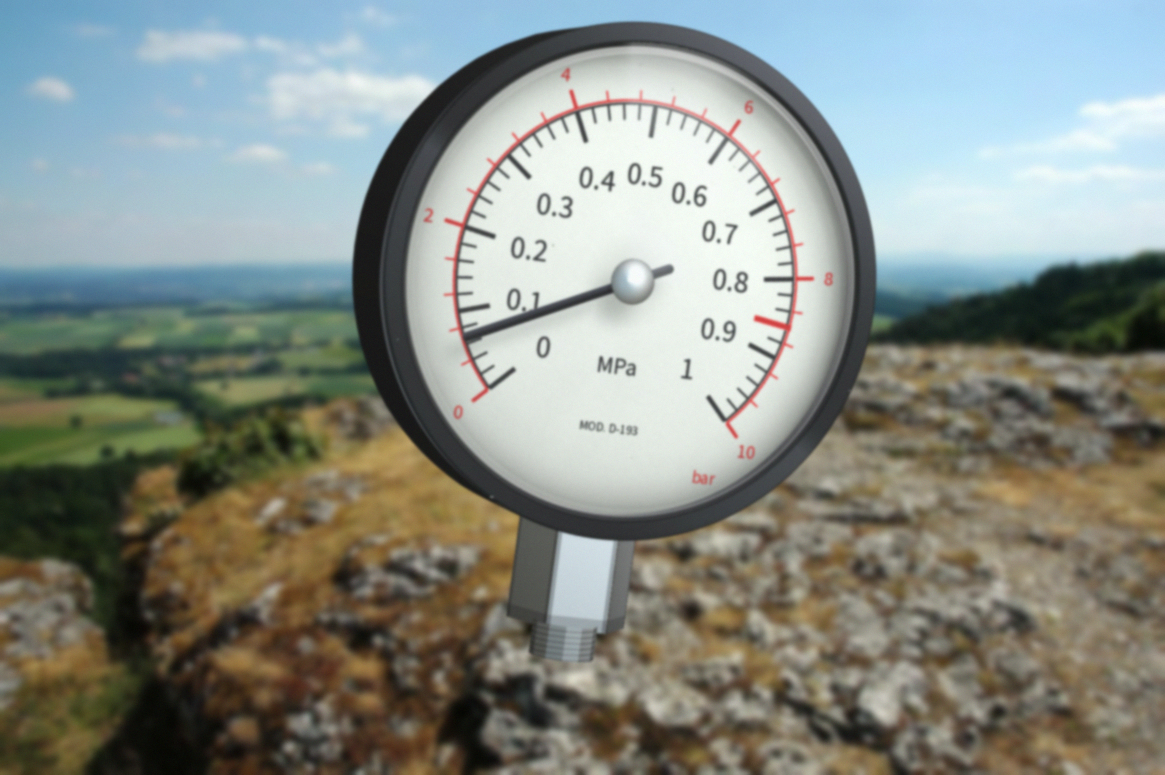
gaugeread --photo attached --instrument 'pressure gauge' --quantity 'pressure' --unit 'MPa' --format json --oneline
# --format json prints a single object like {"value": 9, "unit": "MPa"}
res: {"value": 0.07, "unit": "MPa"}
